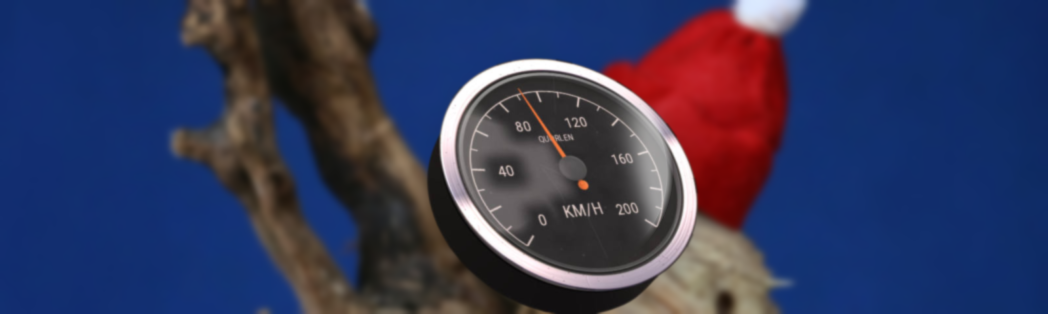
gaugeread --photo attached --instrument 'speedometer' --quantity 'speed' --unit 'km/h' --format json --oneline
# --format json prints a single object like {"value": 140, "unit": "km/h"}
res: {"value": 90, "unit": "km/h"}
